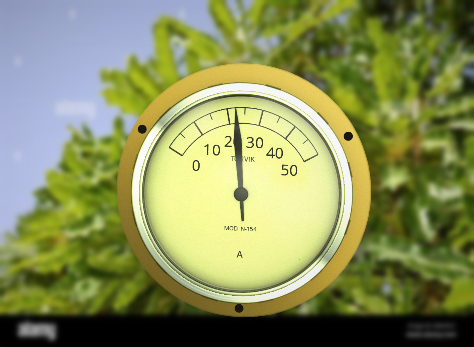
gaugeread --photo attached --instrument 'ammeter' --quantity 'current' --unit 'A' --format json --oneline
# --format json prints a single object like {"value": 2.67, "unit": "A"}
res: {"value": 22.5, "unit": "A"}
